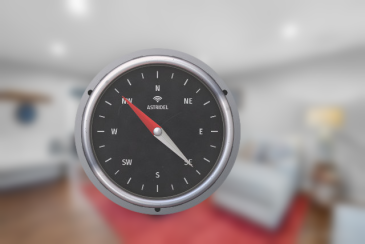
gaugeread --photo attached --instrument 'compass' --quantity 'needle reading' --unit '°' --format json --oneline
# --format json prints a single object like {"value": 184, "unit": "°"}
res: {"value": 315, "unit": "°"}
